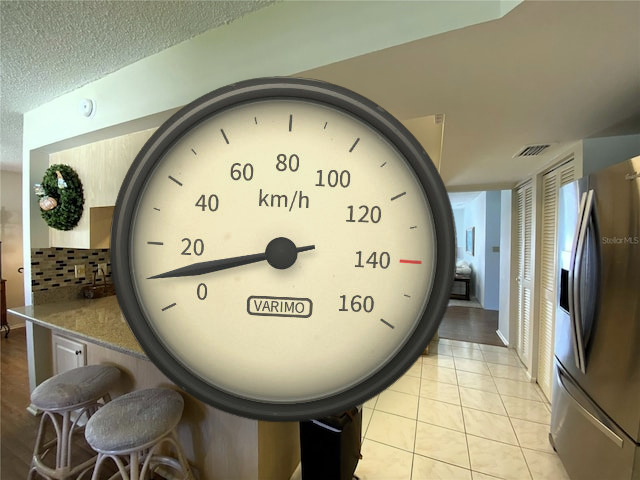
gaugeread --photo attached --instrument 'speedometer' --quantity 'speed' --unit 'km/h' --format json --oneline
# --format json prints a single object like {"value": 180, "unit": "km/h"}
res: {"value": 10, "unit": "km/h"}
